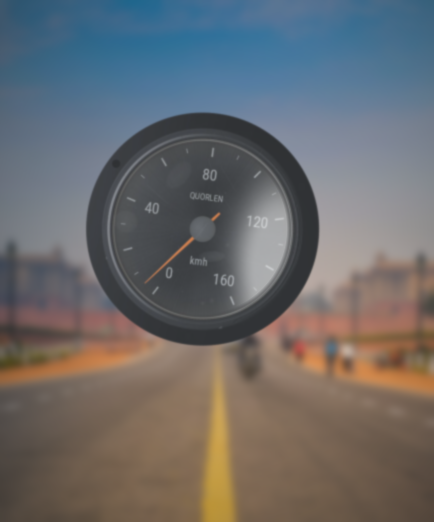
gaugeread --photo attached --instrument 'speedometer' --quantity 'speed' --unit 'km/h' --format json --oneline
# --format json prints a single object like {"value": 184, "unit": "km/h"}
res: {"value": 5, "unit": "km/h"}
